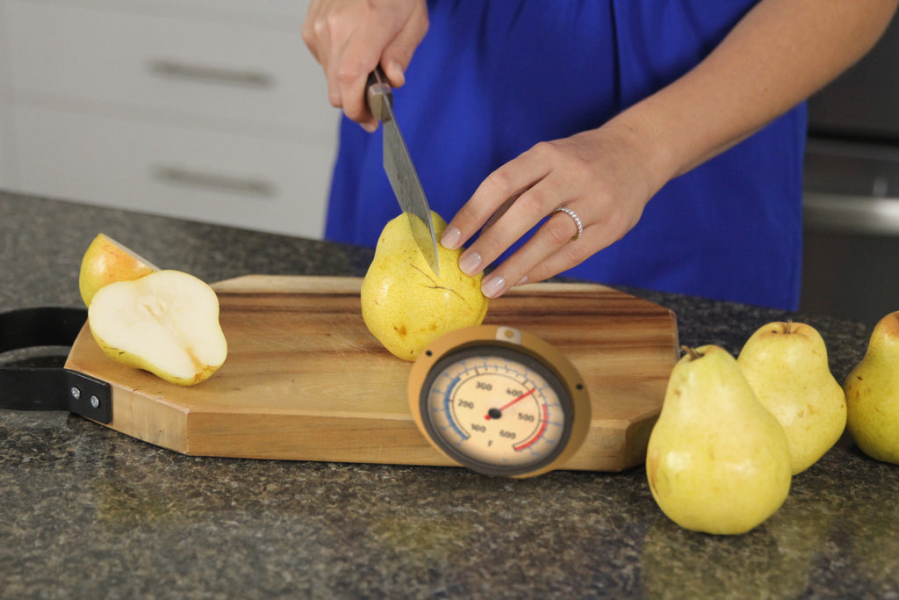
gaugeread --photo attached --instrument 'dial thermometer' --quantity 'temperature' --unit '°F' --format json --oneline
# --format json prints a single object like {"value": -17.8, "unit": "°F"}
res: {"value": 420, "unit": "°F"}
